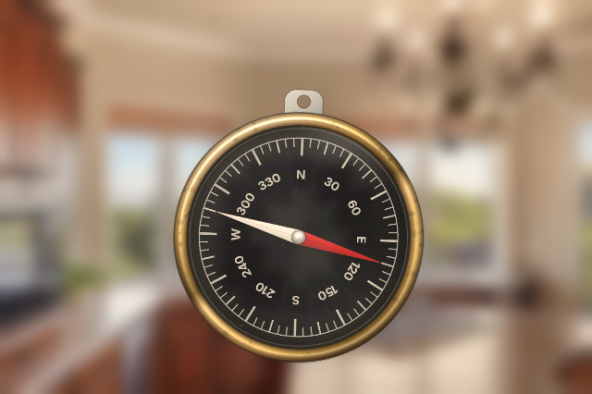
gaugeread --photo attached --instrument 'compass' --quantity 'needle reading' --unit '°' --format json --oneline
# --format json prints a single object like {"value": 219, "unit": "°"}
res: {"value": 105, "unit": "°"}
